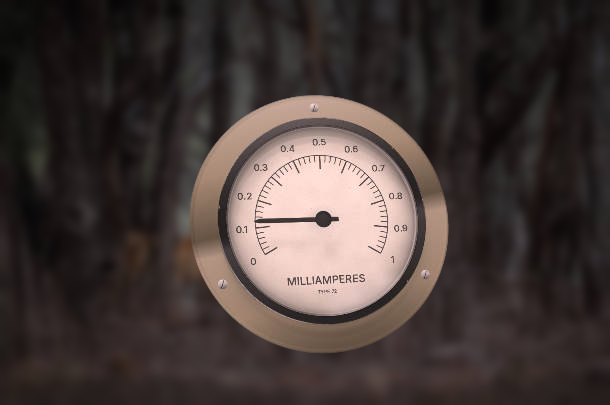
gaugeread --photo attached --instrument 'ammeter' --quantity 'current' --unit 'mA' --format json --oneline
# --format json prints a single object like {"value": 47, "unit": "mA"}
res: {"value": 0.12, "unit": "mA"}
